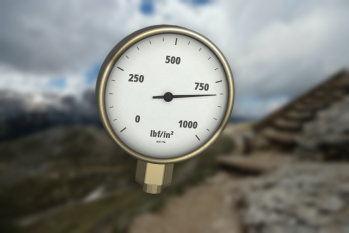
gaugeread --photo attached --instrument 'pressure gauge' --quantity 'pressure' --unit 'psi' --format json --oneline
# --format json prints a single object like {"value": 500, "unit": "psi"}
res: {"value": 800, "unit": "psi"}
